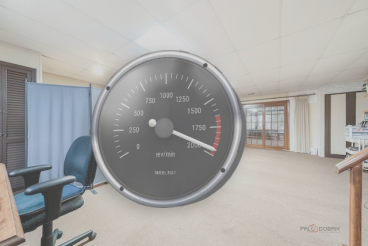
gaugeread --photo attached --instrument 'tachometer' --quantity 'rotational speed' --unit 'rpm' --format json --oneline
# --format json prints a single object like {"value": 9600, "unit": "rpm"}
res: {"value": 1950, "unit": "rpm"}
